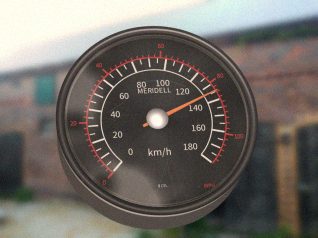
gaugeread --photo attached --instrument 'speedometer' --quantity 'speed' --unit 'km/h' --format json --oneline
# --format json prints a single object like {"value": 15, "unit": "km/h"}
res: {"value": 135, "unit": "km/h"}
